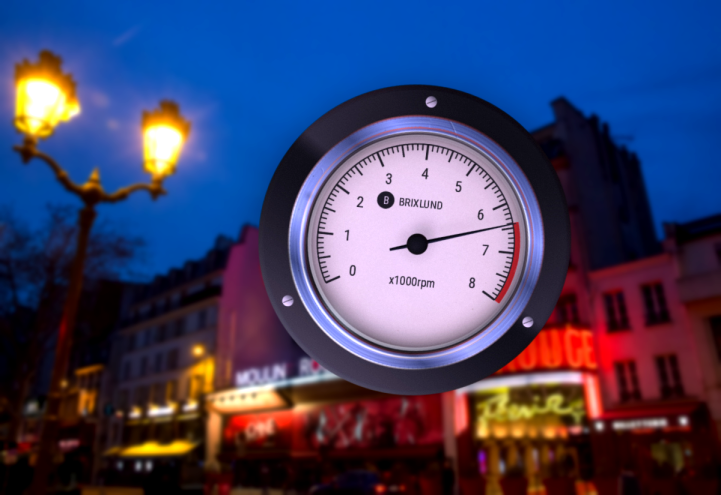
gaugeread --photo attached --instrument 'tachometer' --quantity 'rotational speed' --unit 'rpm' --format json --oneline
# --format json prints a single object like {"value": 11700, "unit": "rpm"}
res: {"value": 6400, "unit": "rpm"}
